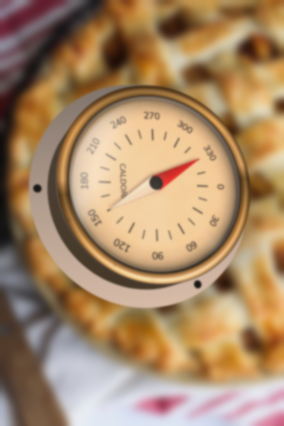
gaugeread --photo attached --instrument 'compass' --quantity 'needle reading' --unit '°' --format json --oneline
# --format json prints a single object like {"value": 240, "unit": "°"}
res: {"value": 330, "unit": "°"}
